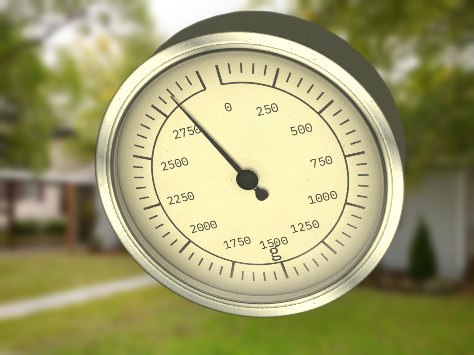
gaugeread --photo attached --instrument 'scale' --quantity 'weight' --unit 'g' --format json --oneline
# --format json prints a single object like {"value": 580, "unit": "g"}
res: {"value": 2850, "unit": "g"}
